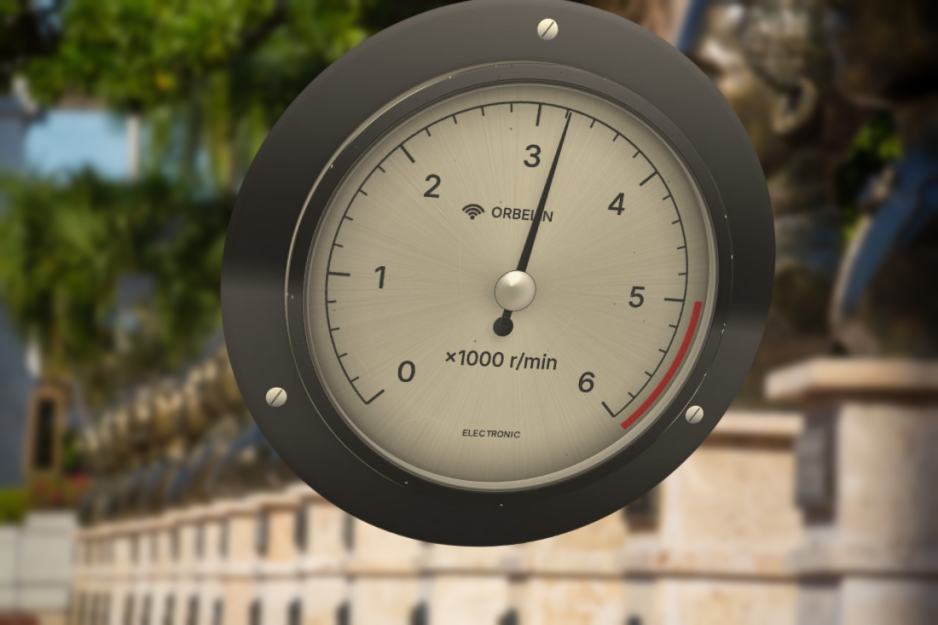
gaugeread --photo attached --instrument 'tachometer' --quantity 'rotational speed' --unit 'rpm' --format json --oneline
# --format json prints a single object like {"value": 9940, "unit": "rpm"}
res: {"value": 3200, "unit": "rpm"}
